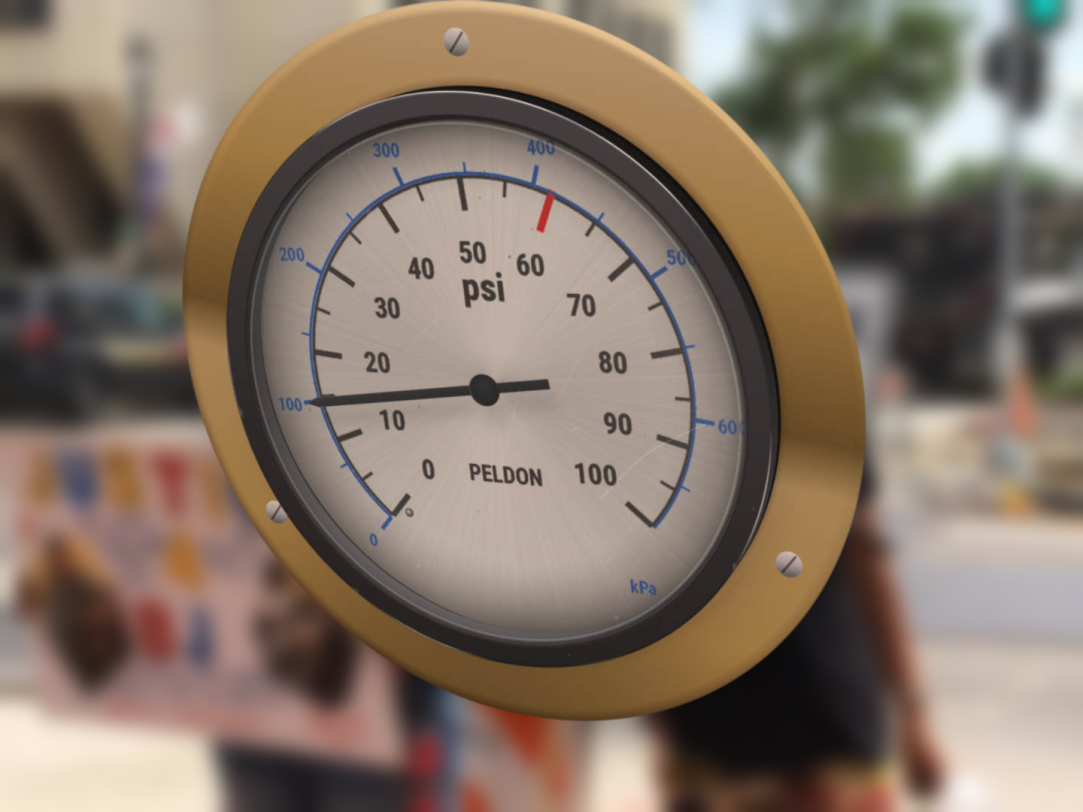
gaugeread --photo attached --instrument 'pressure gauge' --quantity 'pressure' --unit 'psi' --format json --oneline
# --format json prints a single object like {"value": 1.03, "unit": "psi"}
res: {"value": 15, "unit": "psi"}
